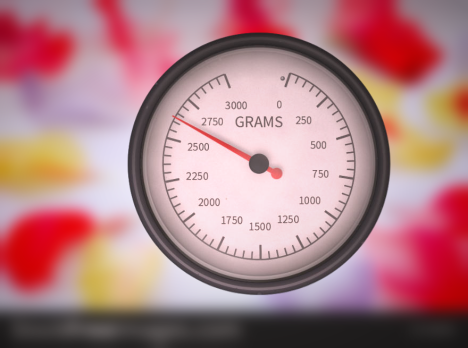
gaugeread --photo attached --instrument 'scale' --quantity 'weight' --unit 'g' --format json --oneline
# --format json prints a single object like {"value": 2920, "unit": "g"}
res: {"value": 2625, "unit": "g"}
